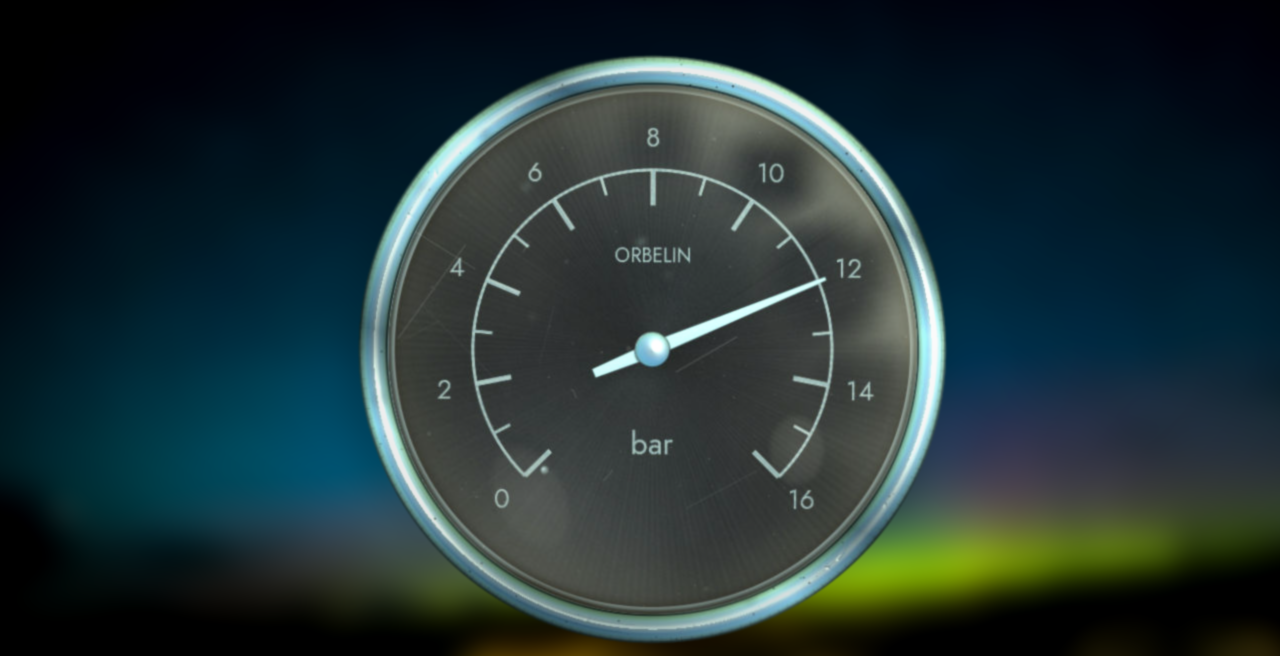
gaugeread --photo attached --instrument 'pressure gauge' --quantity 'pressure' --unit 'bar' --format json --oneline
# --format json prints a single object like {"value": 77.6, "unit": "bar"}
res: {"value": 12, "unit": "bar"}
